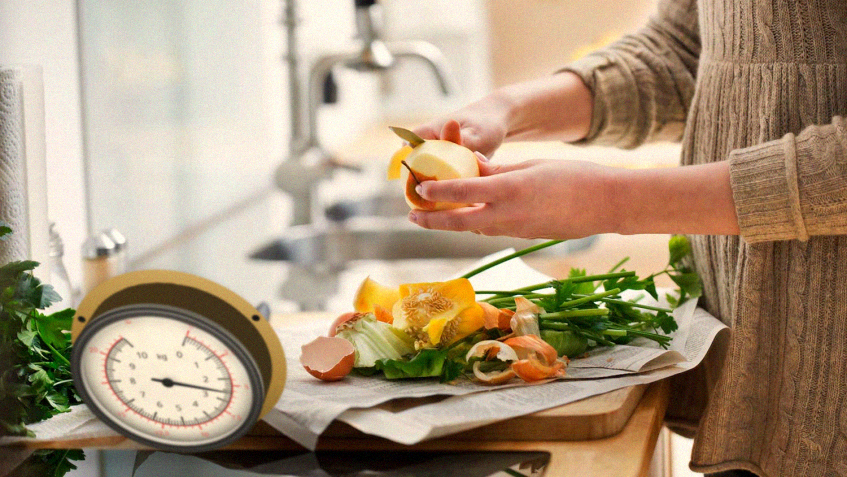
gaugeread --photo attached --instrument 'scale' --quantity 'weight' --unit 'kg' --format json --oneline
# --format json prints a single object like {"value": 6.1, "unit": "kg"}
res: {"value": 2.5, "unit": "kg"}
